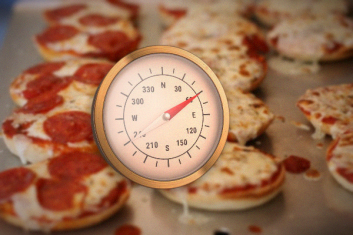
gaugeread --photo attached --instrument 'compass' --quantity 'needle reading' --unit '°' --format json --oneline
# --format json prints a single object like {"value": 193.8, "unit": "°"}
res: {"value": 60, "unit": "°"}
